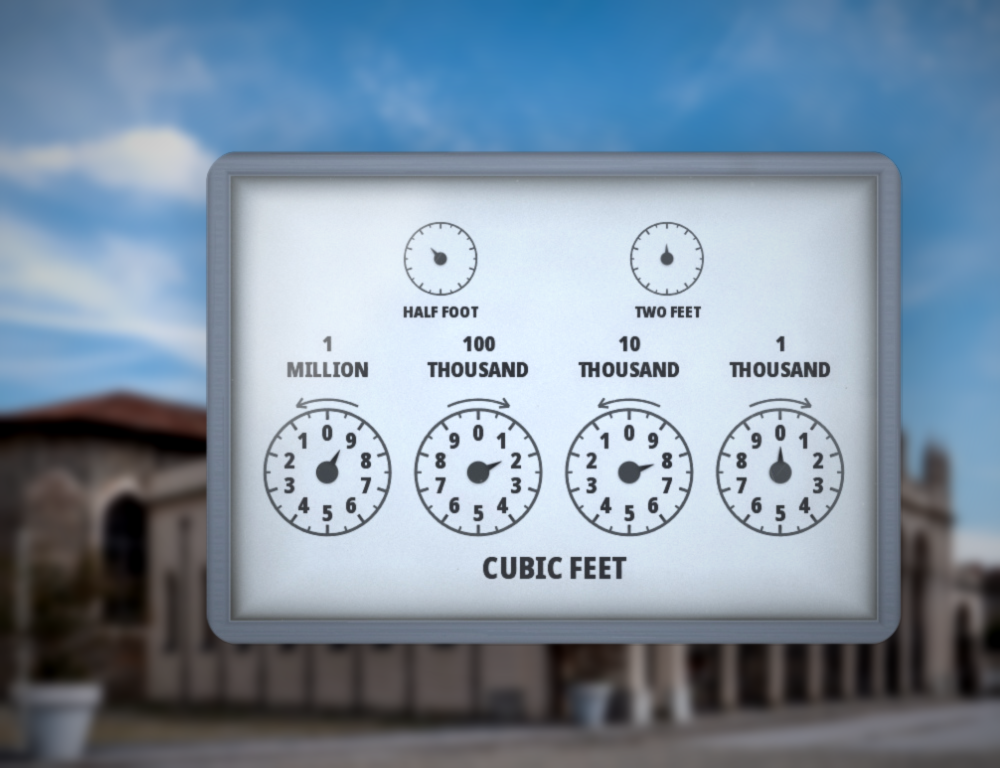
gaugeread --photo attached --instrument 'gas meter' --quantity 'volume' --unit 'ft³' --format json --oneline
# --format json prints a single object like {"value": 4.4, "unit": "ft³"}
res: {"value": 918000, "unit": "ft³"}
